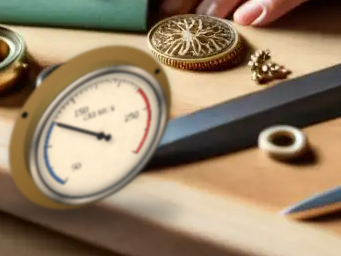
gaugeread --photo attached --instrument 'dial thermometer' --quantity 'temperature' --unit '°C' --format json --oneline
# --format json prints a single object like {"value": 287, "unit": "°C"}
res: {"value": 125, "unit": "°C"}
